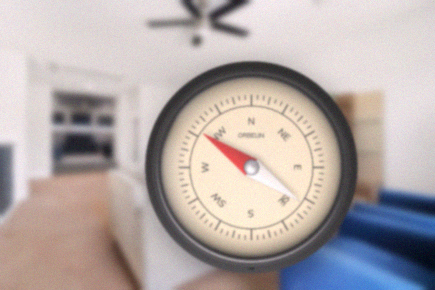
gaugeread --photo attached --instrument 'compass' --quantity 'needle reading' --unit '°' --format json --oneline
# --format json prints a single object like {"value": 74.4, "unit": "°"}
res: {"value": 305, "unit": "°"}
